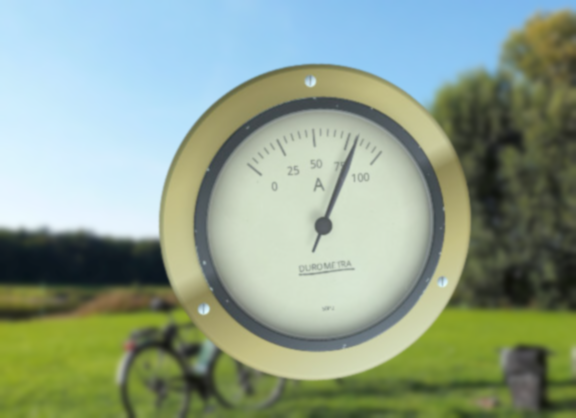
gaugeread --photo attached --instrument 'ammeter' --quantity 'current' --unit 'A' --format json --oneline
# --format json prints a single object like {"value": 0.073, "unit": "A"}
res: {"value": 80, "unit": "A"}
